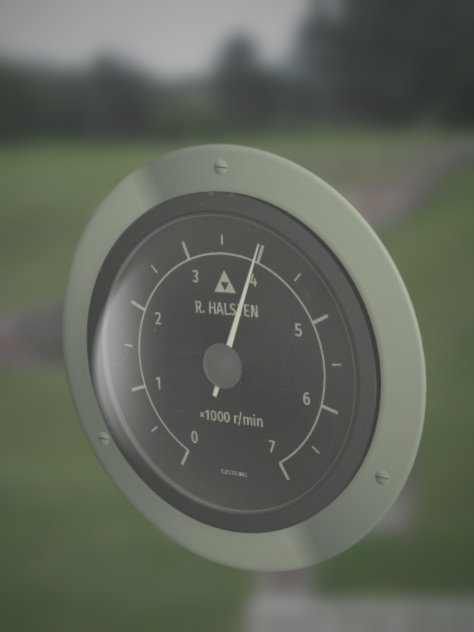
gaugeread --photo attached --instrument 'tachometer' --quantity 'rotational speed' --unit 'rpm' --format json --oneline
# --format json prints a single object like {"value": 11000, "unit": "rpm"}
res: {"value": 4000, "unit": "rpm"}
